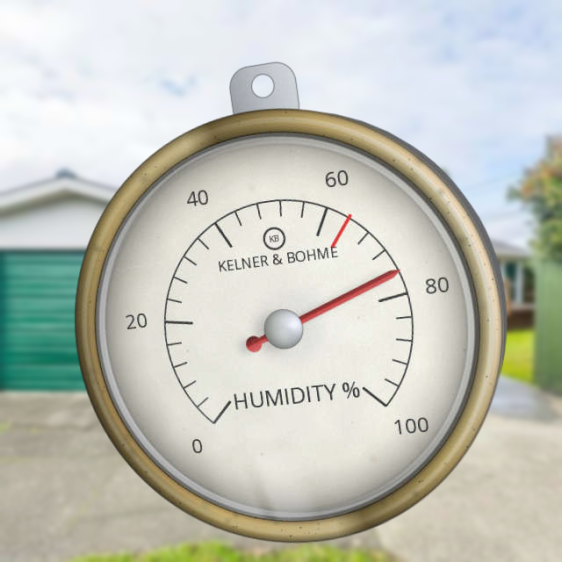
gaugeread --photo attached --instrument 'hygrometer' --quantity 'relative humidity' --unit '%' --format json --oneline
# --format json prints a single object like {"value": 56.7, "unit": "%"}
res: {"value": 76, "unit": "%"}
